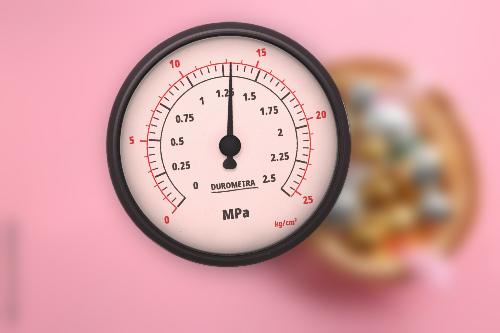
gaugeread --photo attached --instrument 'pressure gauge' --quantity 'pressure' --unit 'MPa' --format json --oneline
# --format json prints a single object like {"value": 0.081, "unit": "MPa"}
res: {"value": 1.3, "unit": "MPa"}
